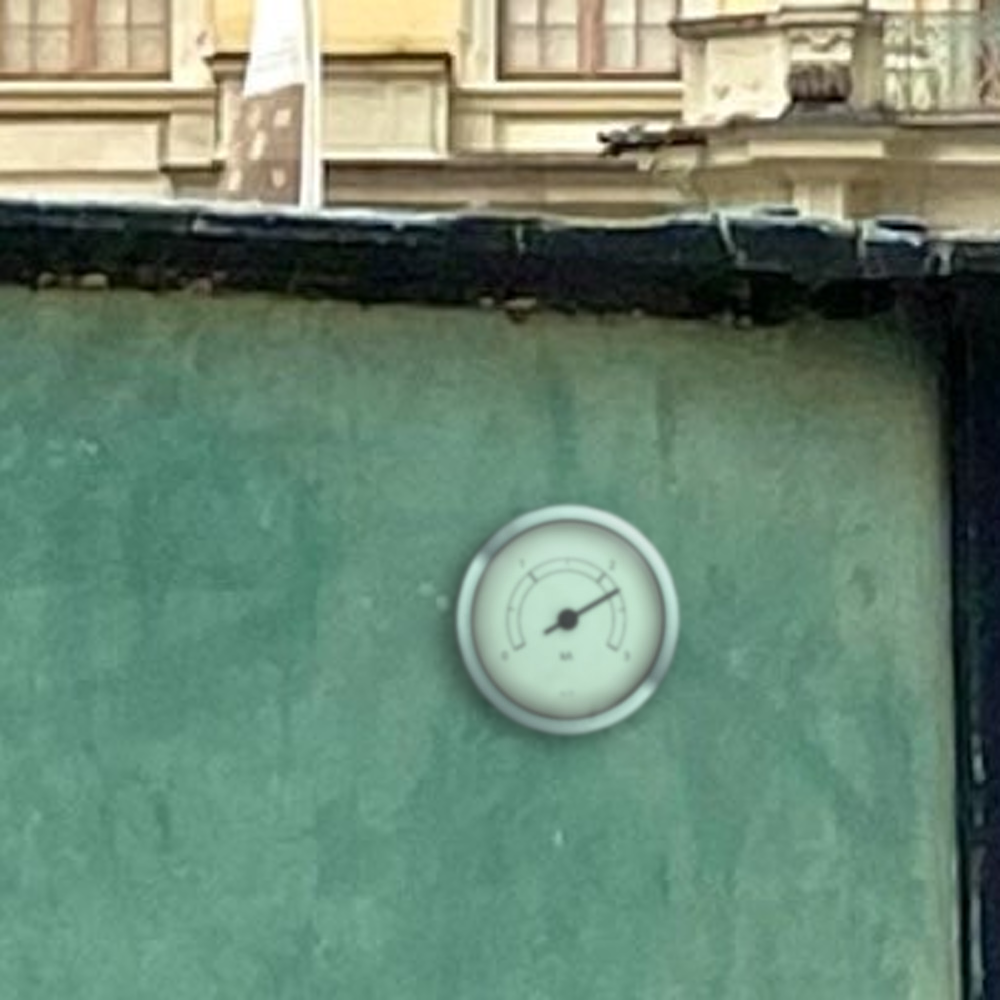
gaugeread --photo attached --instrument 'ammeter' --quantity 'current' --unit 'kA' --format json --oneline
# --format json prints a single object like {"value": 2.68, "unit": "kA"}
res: {"value": 2.25, "unit": "kA"}
